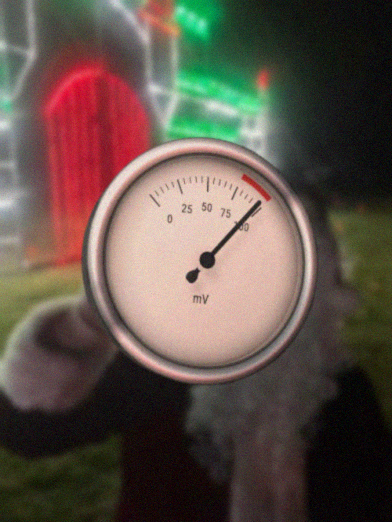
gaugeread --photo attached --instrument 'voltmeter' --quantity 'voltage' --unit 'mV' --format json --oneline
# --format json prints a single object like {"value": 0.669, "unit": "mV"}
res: {"value": 95, "unit": "mV"}
